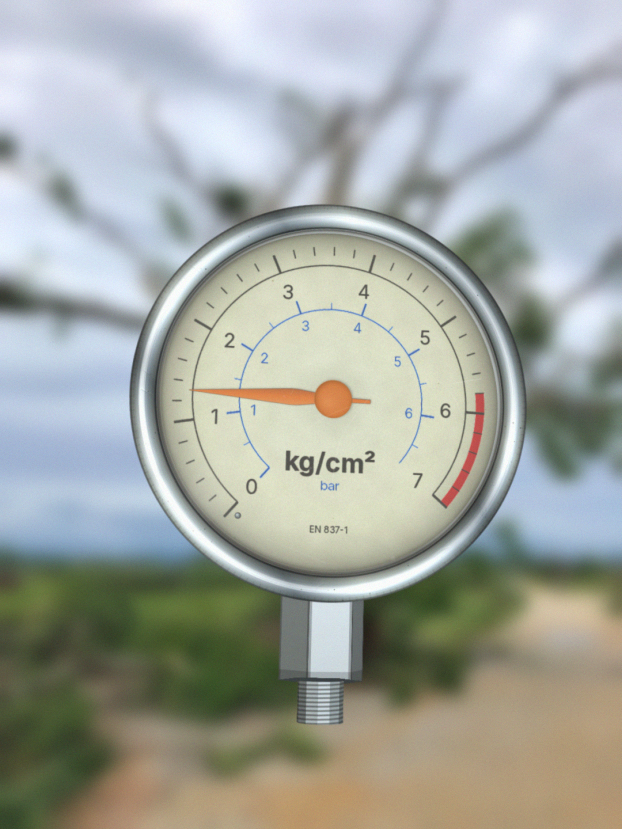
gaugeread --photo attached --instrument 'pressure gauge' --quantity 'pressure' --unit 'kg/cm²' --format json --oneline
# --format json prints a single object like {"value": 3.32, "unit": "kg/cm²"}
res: {"value": 1.3, "unit": "kg/cm²"}
